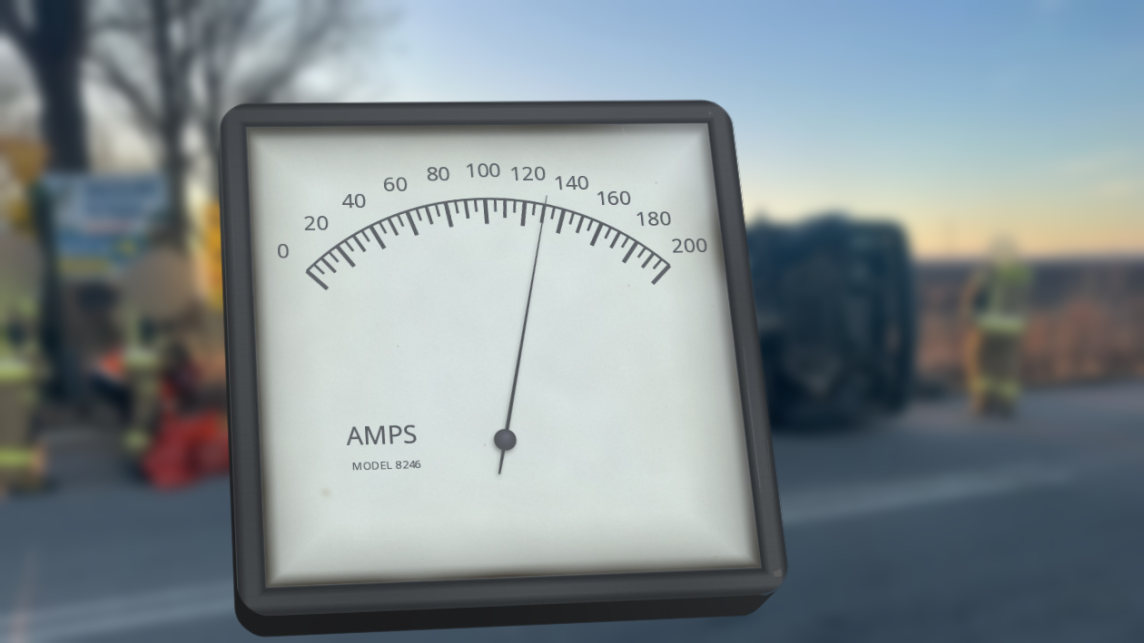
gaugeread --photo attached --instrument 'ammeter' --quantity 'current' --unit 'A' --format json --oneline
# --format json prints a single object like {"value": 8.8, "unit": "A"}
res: {"value": 130, "unit": "A"}
